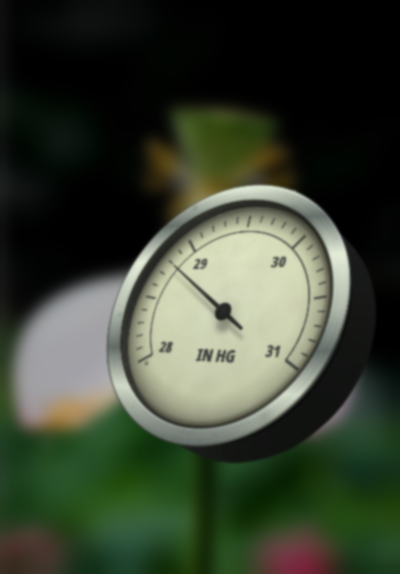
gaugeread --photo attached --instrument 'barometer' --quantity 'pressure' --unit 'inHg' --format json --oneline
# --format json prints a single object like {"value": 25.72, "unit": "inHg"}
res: {"value": 28.8, "unit": "inHg"}
